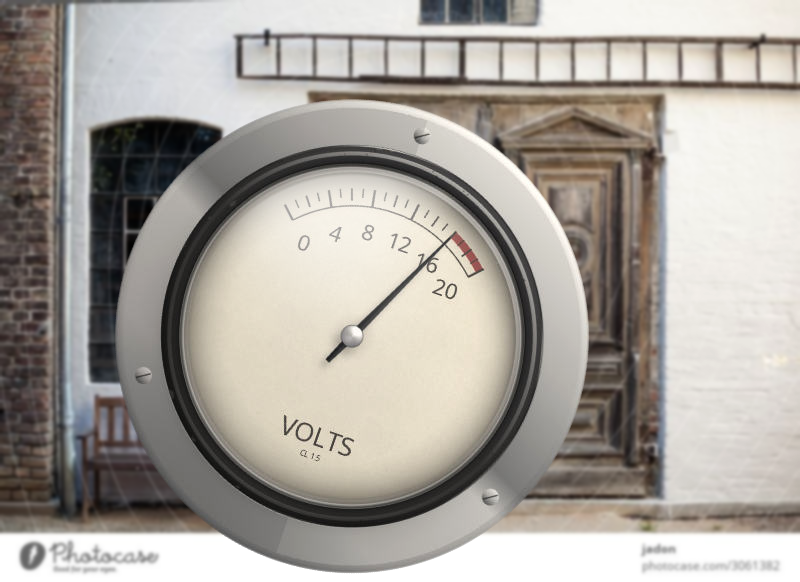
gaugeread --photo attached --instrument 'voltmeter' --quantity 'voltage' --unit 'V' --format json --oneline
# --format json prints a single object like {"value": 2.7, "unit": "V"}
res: {"value": 16, "unit": "V"}
